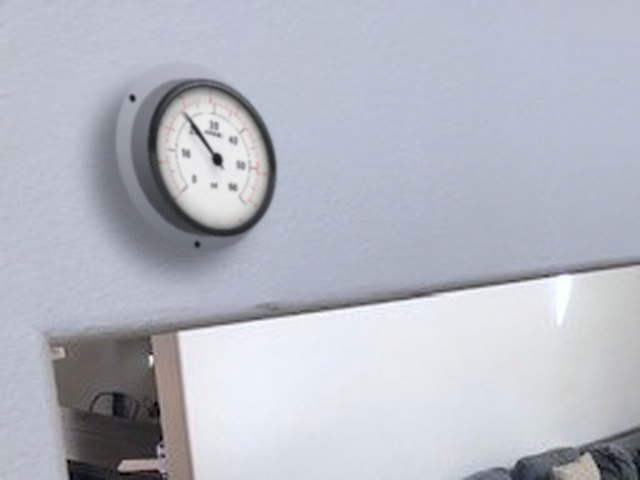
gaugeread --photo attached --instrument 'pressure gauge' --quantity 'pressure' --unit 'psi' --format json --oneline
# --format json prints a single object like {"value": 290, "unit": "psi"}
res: {"value": 20, "unit": "psi"}
